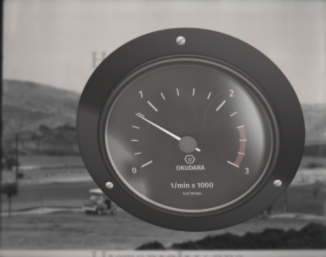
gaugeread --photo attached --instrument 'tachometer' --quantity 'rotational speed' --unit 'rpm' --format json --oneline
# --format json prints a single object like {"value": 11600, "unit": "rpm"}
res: {"value": 800, "unit": "rpm"}
